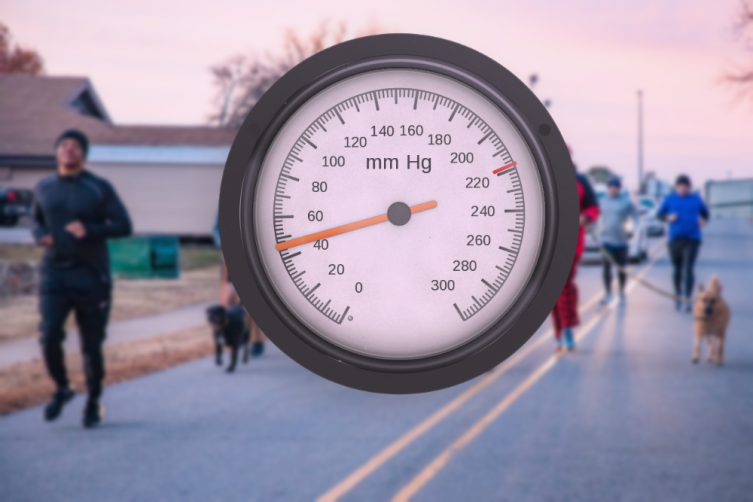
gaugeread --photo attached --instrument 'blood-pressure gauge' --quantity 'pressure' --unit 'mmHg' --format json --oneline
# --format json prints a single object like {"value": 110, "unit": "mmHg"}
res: {"value": 46, "unit": "mmHg"}
